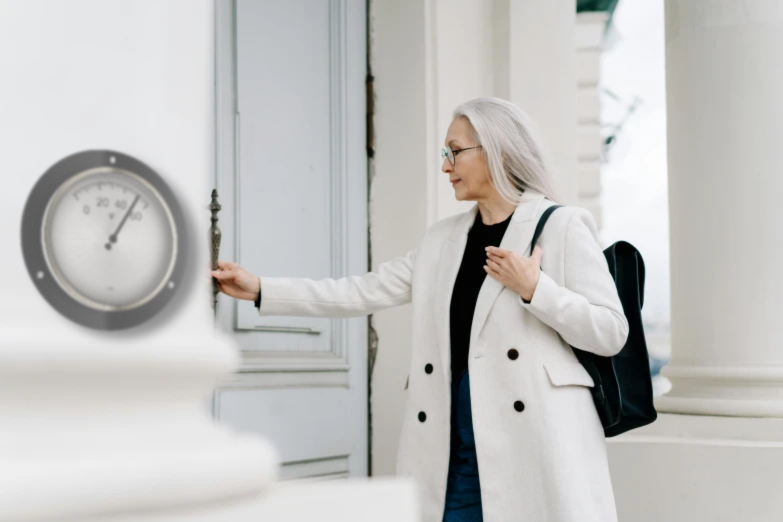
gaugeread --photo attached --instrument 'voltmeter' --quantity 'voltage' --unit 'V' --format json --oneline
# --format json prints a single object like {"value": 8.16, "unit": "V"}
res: {"value": 50, "unit": "V"}
